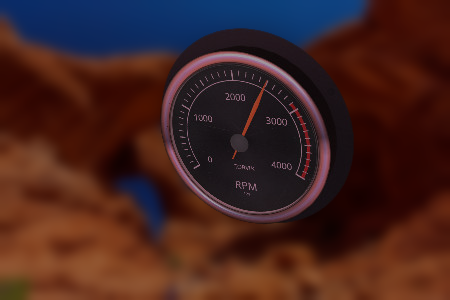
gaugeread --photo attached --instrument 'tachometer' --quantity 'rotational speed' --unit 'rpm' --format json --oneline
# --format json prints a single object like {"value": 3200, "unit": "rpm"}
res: {"value": 2500, "unit": "rpm"}
